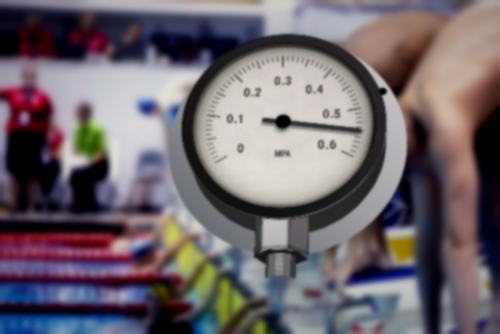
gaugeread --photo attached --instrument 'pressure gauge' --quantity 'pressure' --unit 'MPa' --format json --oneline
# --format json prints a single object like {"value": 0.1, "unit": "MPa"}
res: {"value": 0.55, "unit": "MPa"}
